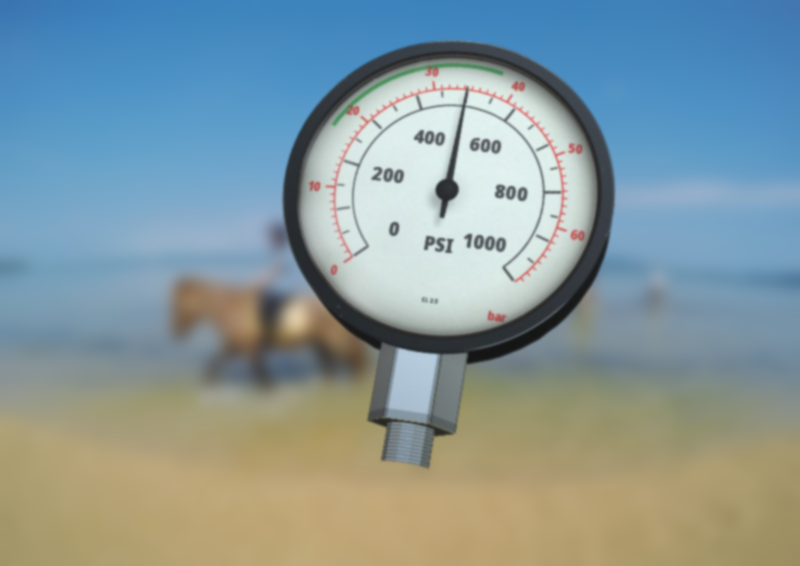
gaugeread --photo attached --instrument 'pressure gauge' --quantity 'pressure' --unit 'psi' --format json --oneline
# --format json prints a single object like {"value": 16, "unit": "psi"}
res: {"value": 500, "unit": "psi"}
